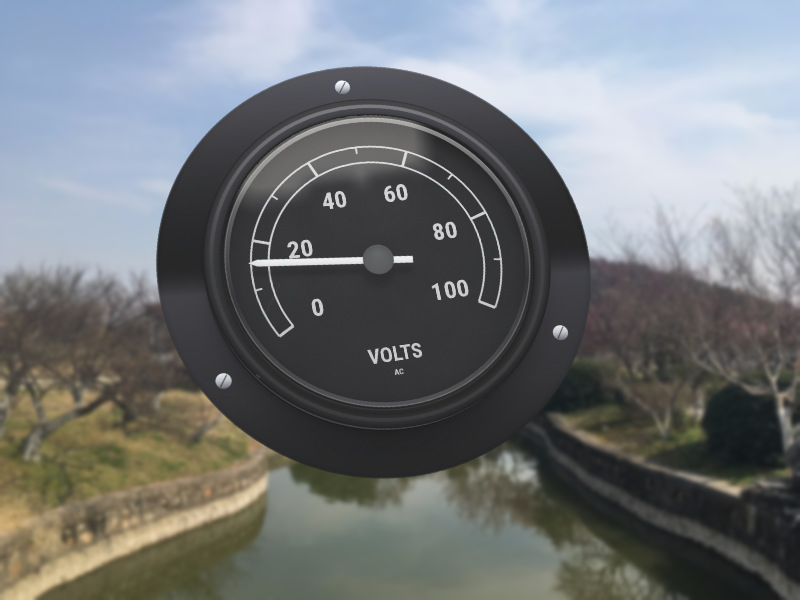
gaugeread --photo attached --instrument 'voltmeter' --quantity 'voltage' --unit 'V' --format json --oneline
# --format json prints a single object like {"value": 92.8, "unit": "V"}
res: {"value": 15, "unit": "V"}
